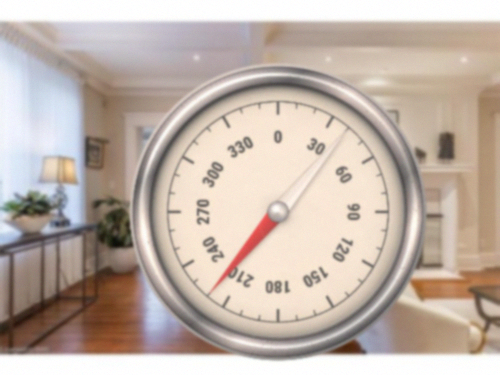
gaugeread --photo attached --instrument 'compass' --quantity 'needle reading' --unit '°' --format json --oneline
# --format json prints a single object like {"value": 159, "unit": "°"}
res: {"value": 220, "unit": "°"}
